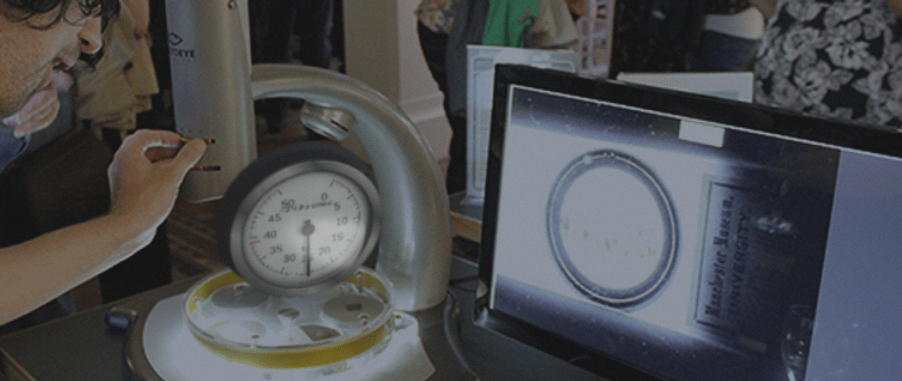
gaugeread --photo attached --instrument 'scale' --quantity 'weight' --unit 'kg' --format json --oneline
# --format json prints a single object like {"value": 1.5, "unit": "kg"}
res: {"value": 25, "unit": "kg"}
